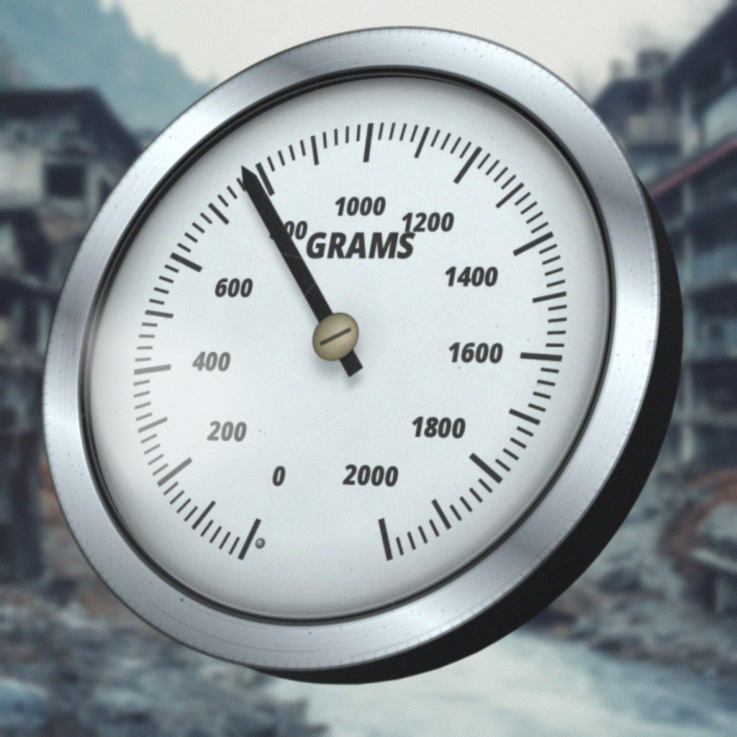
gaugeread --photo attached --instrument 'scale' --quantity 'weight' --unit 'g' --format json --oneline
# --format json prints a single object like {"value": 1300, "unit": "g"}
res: {"value": 780, "unit": "g"}
